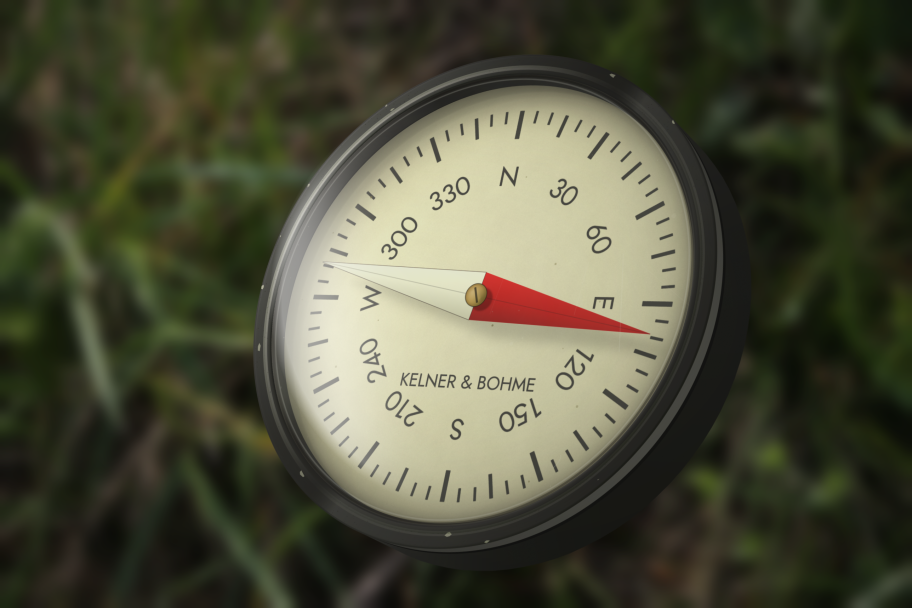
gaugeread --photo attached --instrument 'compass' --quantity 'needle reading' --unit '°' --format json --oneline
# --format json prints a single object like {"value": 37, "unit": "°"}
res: {"value": 100, "unit": "°"}
